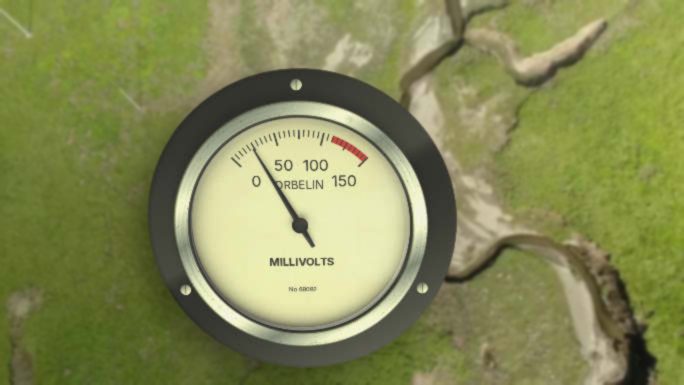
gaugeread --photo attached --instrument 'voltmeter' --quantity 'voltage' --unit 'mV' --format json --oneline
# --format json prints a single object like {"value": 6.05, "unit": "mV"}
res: {"value": 25, "unit": "mV"}
